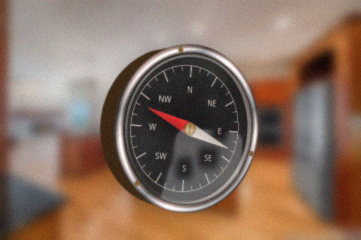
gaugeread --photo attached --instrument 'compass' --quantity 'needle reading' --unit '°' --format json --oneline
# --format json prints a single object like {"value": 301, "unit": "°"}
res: {"value": 290, "unit": "°"}
